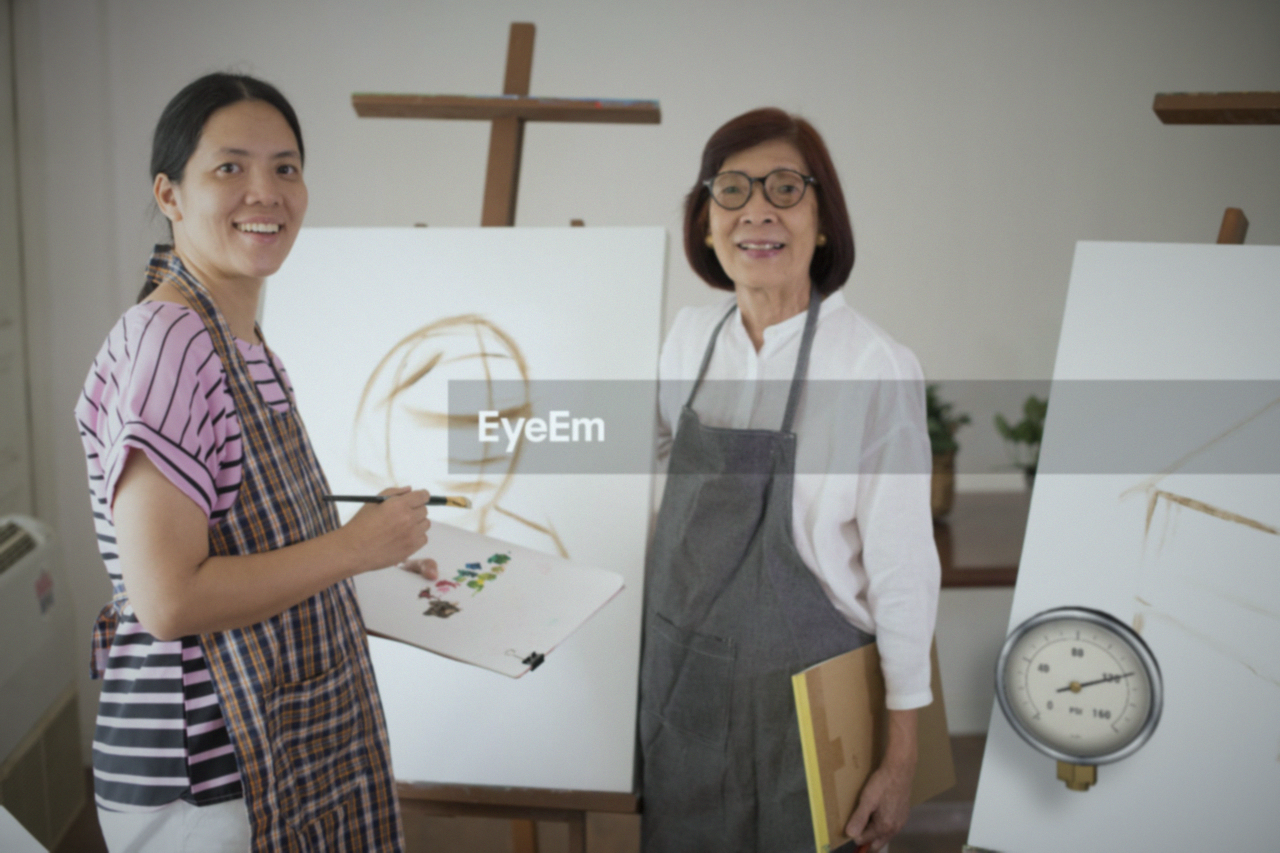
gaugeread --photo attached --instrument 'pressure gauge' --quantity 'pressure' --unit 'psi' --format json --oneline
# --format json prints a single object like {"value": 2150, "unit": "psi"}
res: {"value": 120, "unit": "psi"}
